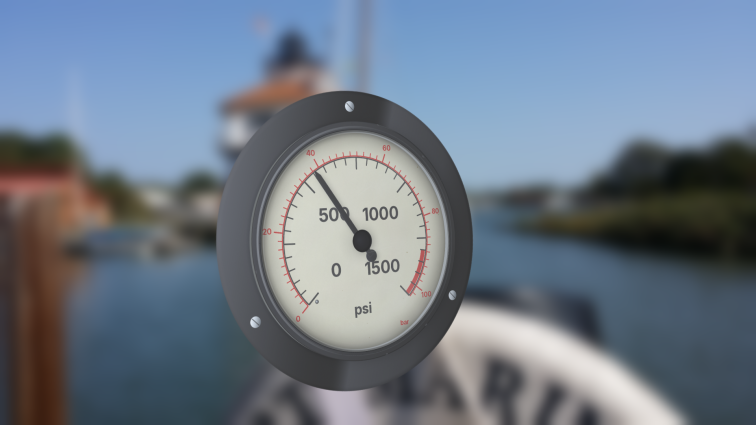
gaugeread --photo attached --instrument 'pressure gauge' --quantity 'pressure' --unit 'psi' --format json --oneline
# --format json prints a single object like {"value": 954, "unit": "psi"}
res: {"value": 550, "unit": "psi"}
